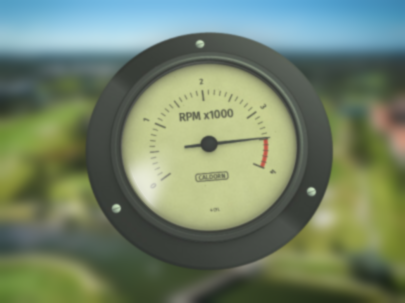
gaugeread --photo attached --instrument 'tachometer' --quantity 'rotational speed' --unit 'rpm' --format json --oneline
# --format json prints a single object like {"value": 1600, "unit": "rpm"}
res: {"value": 3500, "unit": "rpm"}
